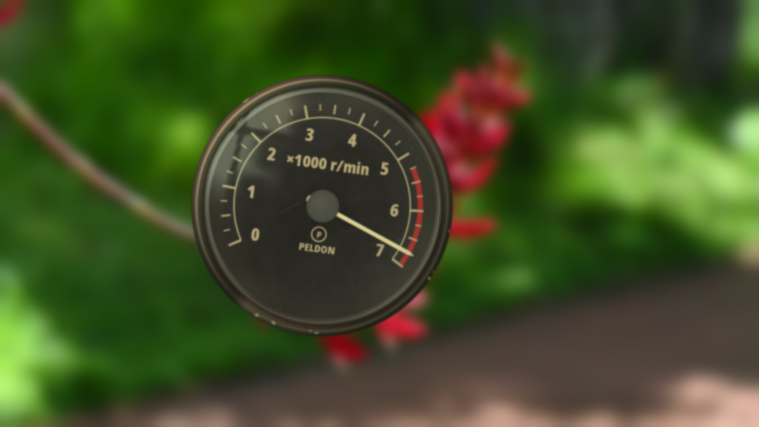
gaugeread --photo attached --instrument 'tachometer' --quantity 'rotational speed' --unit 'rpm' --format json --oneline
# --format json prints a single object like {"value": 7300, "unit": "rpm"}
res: {"value": 6750, "unit": "rpm"}
